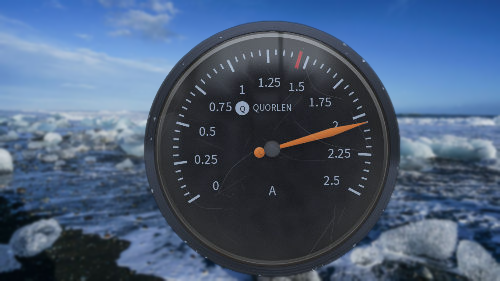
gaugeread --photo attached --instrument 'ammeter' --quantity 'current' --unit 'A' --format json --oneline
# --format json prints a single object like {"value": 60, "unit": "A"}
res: {"value": 2.05, "unit": "A"}
